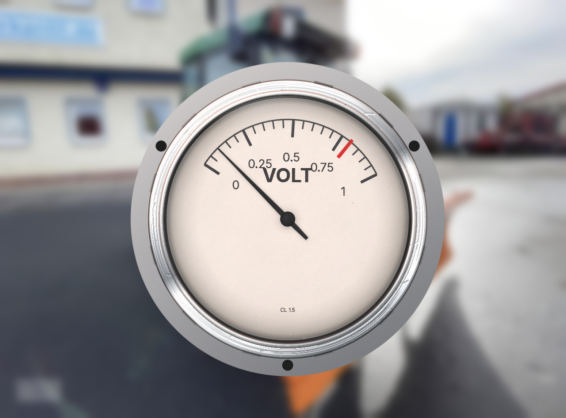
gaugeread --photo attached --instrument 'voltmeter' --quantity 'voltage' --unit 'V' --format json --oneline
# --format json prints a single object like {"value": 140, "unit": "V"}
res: {"value": 0.1, "unit": "V"}
